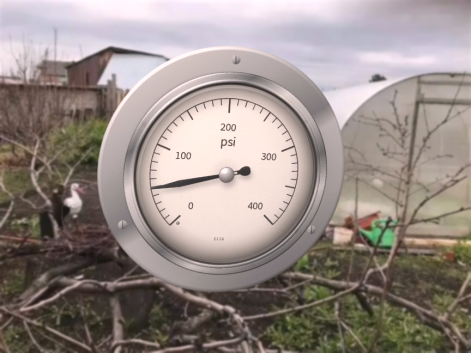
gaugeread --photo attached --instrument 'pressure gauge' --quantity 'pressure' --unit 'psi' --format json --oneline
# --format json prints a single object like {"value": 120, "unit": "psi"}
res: {"value": 50, "unit": "psi"}
